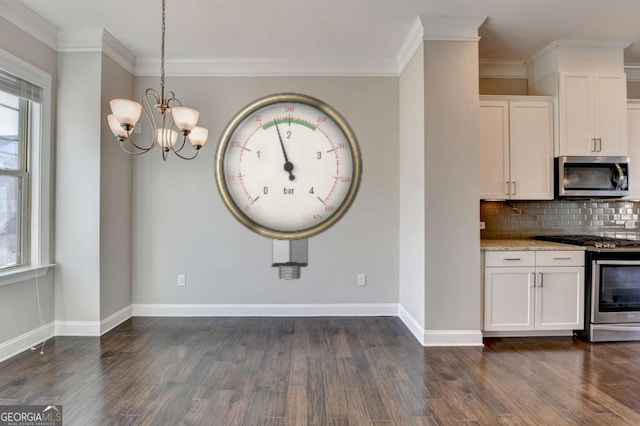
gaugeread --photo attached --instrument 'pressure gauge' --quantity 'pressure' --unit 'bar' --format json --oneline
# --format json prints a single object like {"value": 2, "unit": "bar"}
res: {"value": 1.75, "unit": "bar"}
